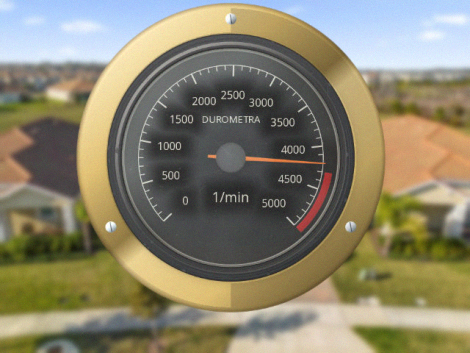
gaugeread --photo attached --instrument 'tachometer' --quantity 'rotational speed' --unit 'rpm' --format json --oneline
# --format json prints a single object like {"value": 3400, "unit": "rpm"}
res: {"value": 4200, "unit": "rpm"}
